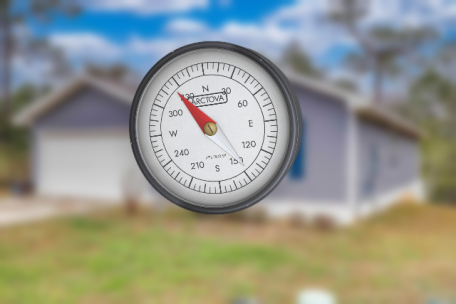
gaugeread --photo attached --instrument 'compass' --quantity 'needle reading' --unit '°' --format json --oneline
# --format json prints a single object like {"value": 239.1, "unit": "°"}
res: {"value": 325, "unit": "°"}
